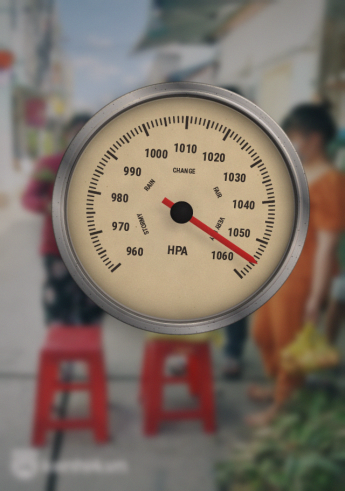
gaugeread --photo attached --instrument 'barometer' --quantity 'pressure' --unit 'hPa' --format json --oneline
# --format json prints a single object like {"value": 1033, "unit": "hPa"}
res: {"value": 1055, "unit": "hPa"}
